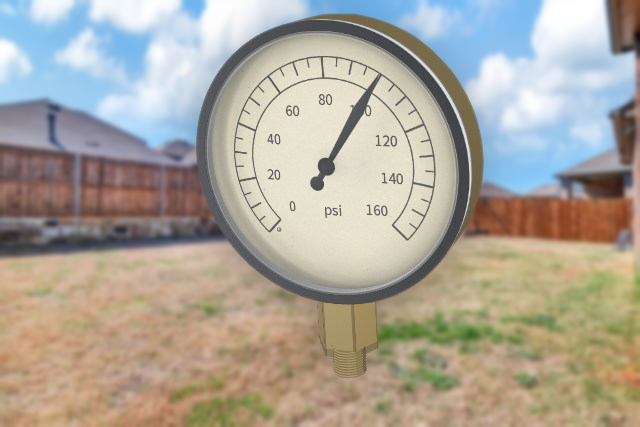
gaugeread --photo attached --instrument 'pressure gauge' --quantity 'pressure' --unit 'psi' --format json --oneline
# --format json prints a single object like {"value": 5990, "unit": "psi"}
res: {"value": 100, "unit": "psi"}
